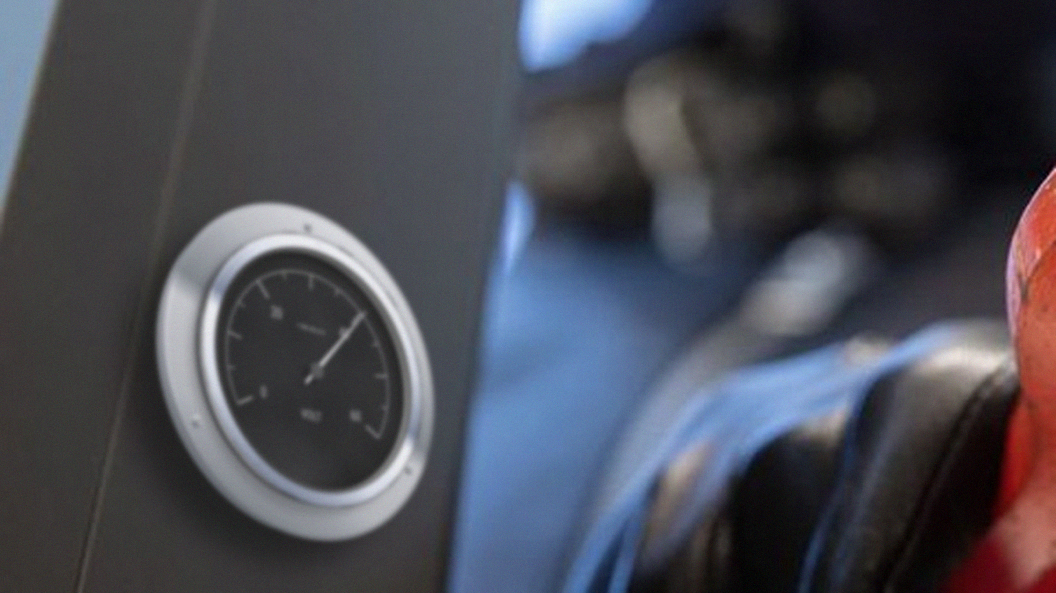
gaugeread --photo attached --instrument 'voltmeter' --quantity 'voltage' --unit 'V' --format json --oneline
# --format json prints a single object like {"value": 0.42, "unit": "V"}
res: {"value": 40, "unit": "V"}
